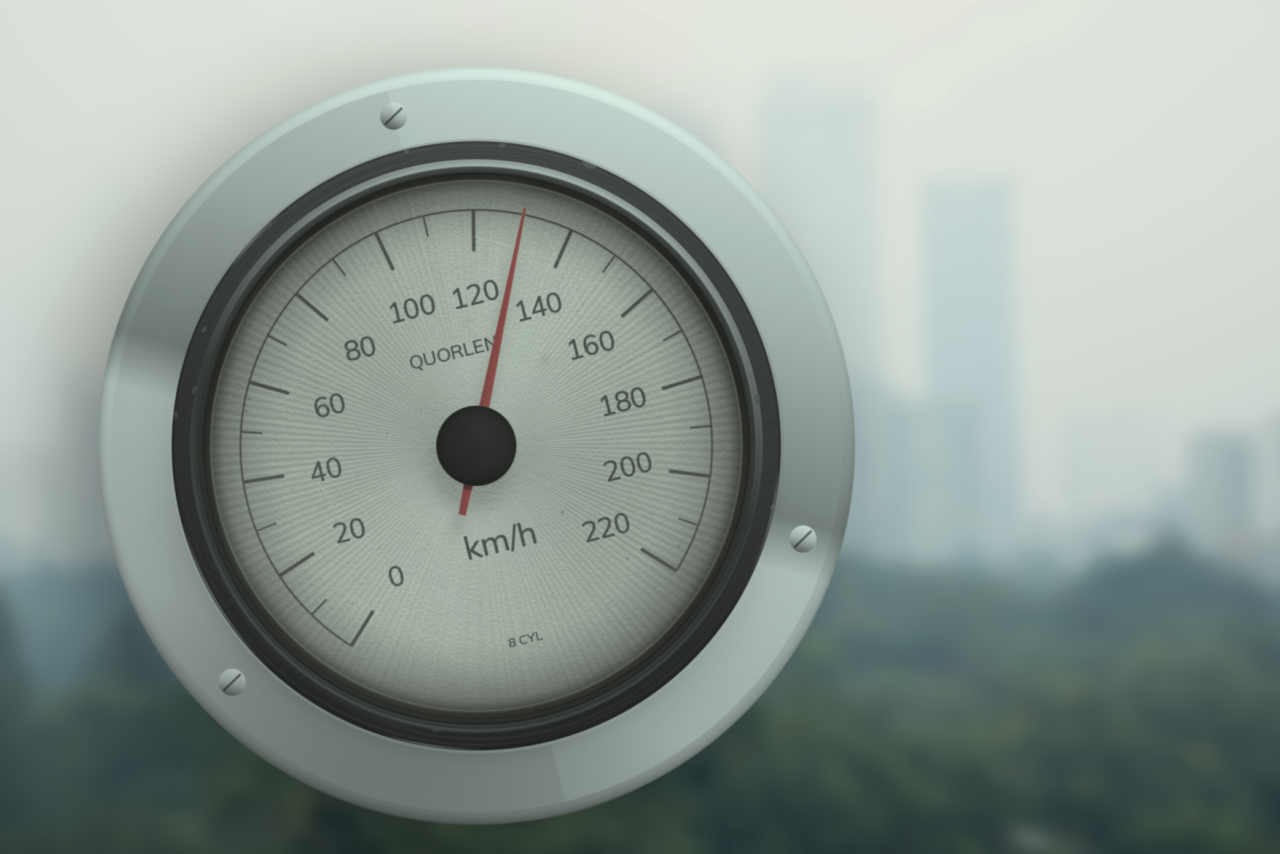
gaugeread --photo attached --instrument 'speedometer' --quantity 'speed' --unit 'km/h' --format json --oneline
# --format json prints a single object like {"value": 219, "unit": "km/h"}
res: {"value": 130, "unit": "km/h"}
